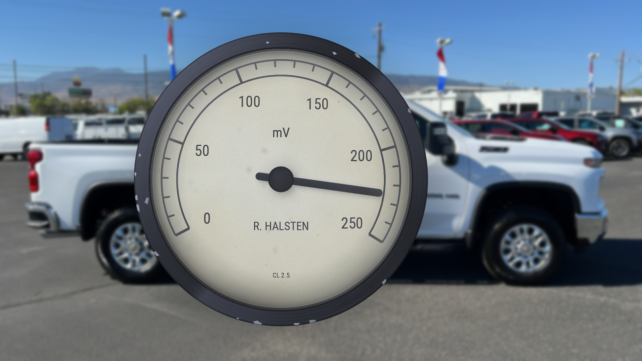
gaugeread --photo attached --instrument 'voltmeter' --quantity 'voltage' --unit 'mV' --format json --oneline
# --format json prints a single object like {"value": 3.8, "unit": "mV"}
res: {"value": 225, "unit": "mV"}
